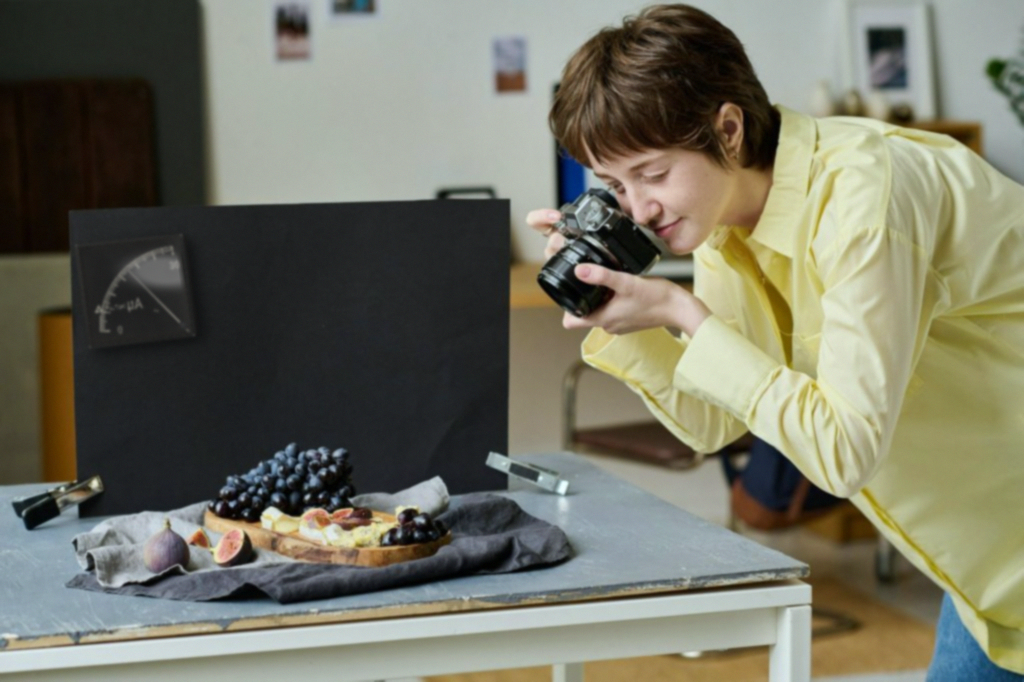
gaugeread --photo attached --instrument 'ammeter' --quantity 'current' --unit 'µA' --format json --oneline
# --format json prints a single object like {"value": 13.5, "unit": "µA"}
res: {"value": 17.5, "unit": "µA"}
